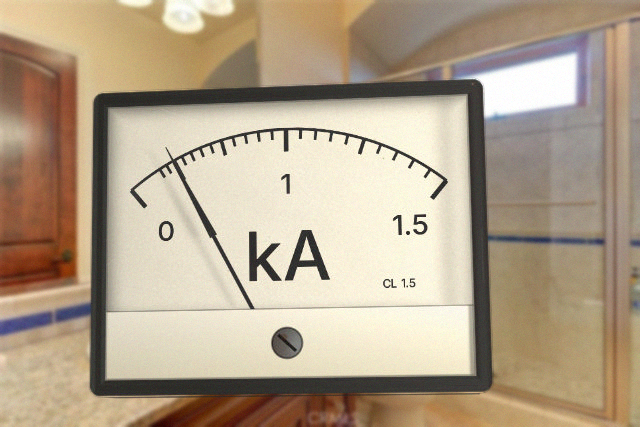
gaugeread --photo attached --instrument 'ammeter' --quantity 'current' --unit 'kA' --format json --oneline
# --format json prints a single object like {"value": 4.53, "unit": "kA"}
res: {"value": 0.5, "unit": "kA"}
